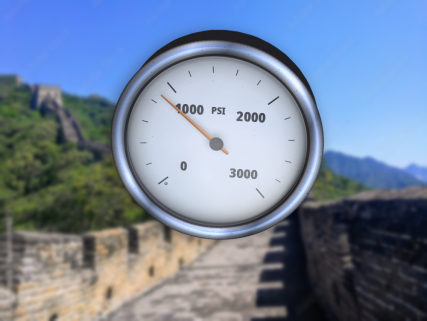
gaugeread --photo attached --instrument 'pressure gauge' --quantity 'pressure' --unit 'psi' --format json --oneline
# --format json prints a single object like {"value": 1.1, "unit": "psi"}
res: {"value": 900, "unit": "psi"}
